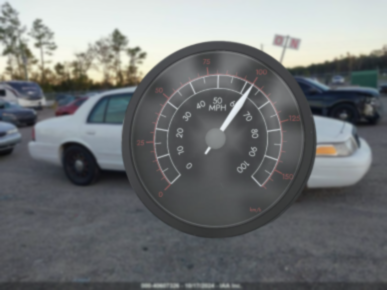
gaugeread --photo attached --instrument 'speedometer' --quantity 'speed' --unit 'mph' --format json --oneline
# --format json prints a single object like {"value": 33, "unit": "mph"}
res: {"value": 62.5, "unit": "mph"}
